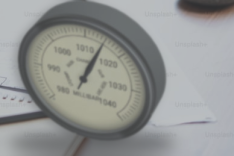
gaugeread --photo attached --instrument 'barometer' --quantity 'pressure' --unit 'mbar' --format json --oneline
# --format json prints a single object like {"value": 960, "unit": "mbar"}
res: {"value": 1015, "unit": "mbar"}
